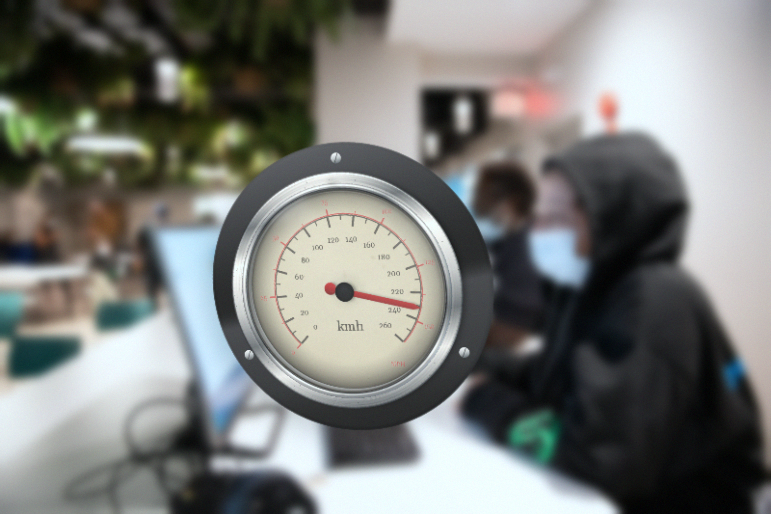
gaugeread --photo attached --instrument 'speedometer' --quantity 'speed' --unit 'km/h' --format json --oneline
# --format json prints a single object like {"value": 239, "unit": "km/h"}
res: {"value": 230, "unit": "km/h"}
